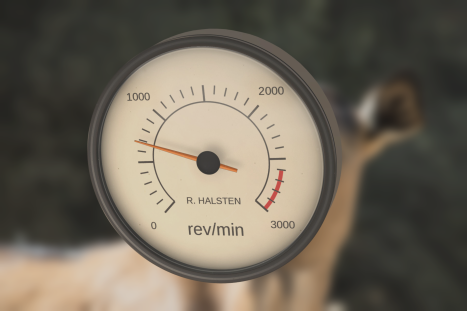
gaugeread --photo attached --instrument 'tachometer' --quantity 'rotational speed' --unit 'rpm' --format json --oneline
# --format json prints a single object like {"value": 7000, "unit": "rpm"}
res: {"value": 700, "unit": "rpm"}
